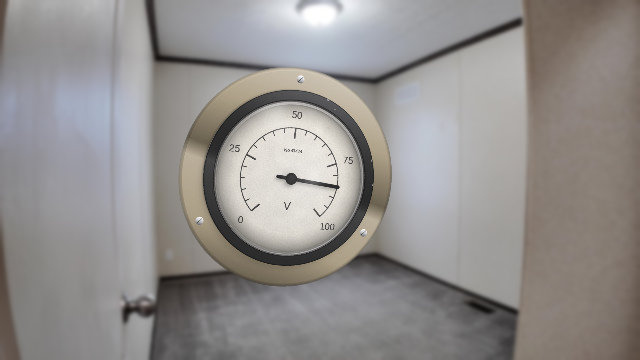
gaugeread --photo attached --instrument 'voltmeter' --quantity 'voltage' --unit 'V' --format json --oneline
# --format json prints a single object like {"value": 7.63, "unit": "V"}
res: {"value": 85, "unit": "V"}
